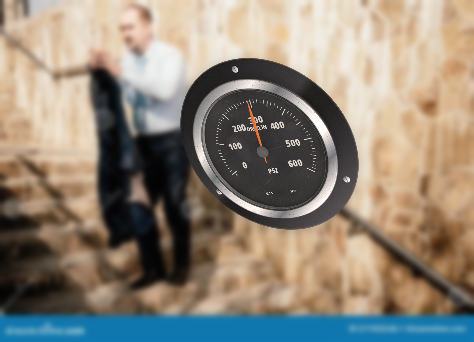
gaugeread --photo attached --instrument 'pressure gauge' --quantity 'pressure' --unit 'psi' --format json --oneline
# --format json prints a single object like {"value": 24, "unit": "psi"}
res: {"value": 300, "unit": "psi"}
